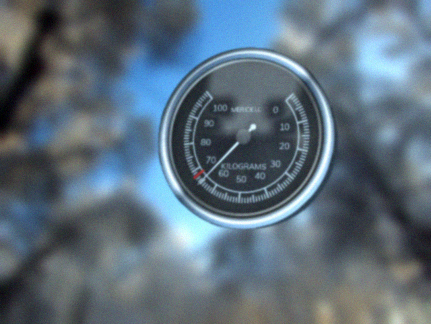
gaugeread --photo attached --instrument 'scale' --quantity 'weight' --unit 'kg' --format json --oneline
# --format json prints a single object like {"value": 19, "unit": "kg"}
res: {"value": 65, "unit": "kg"}
